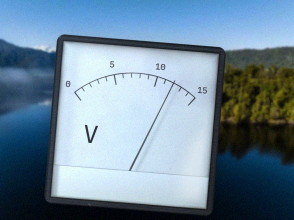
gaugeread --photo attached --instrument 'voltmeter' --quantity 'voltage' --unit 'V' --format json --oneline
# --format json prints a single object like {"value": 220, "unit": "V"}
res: {"value": 12, "unit": "V"}
